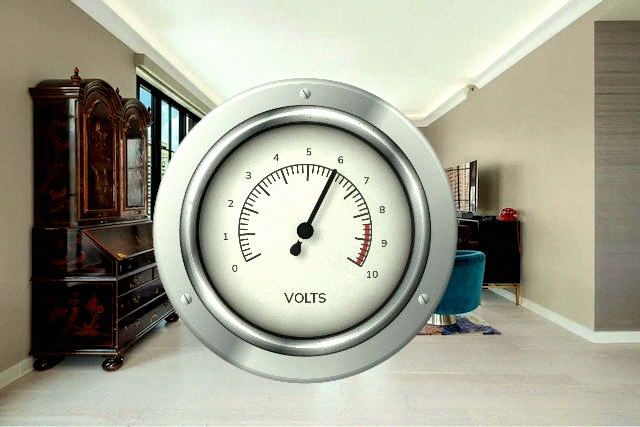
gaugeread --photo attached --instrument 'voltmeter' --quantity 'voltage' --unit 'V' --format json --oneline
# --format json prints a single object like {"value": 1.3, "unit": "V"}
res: {"value": 6, "unit": "V"}
